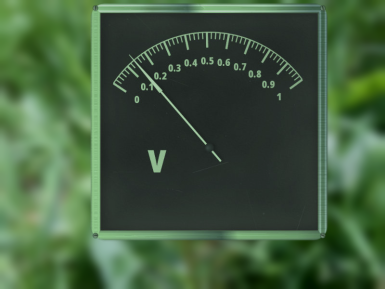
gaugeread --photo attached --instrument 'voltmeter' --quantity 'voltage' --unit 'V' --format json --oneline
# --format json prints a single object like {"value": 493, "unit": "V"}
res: {"value": 0.14, "unit": "V"}
